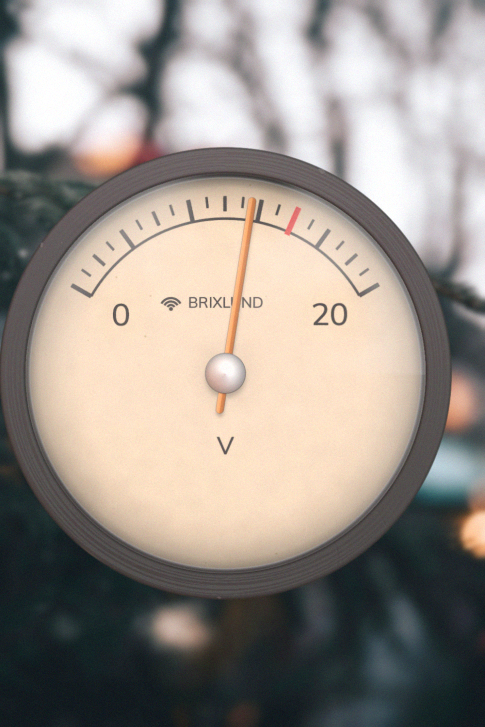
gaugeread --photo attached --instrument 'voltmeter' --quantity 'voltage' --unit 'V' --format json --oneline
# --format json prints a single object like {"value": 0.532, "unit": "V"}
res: {"value": 11.5, "unit": "V"}
